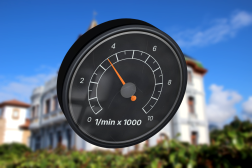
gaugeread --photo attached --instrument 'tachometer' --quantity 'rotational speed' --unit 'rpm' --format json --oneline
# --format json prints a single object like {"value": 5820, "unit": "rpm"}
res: {"value": 3500, "unit": "rpm"}
